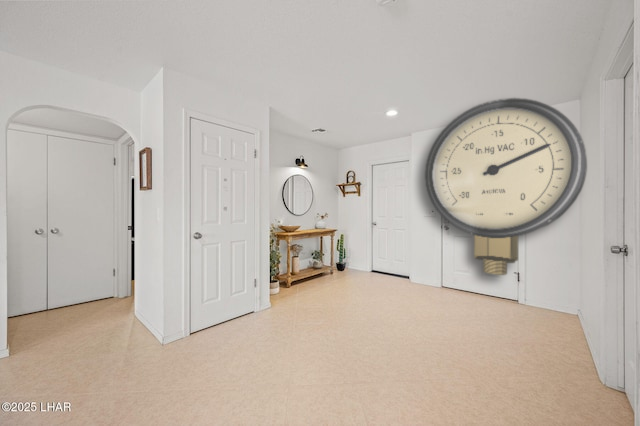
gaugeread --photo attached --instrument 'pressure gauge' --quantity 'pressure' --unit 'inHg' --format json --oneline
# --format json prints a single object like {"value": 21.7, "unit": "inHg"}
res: {"value": -8, "unit": "inHg"}
